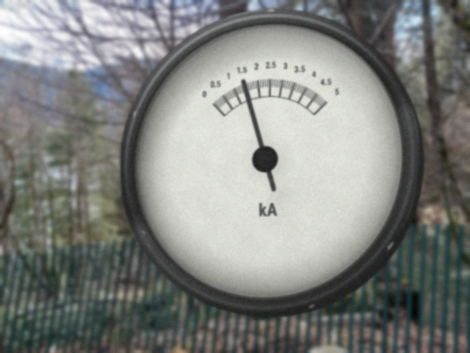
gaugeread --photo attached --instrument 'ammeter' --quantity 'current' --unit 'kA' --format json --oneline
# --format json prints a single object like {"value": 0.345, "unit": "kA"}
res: {"value": 1.5, "unit": "kA"}
